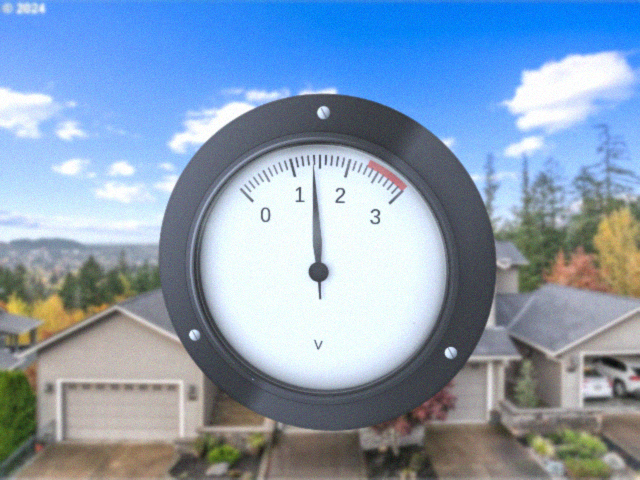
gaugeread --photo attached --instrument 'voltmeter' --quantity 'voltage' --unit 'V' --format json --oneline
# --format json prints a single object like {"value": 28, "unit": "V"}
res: {"value": 1.4, "unit": "V"}
